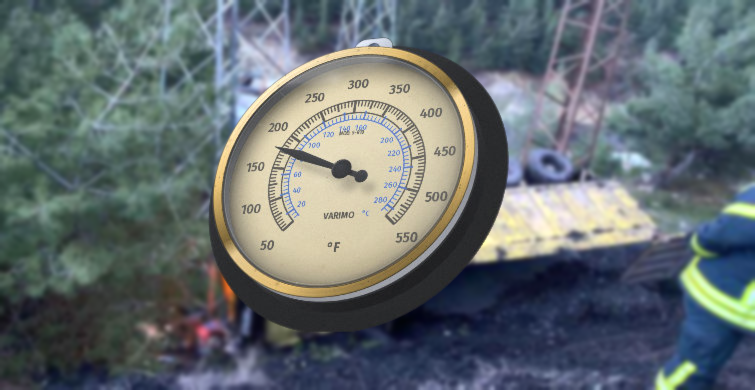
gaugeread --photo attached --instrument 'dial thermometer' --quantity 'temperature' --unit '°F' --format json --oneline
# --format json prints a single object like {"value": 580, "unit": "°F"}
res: {"value": 175, "unit": "°F"}
